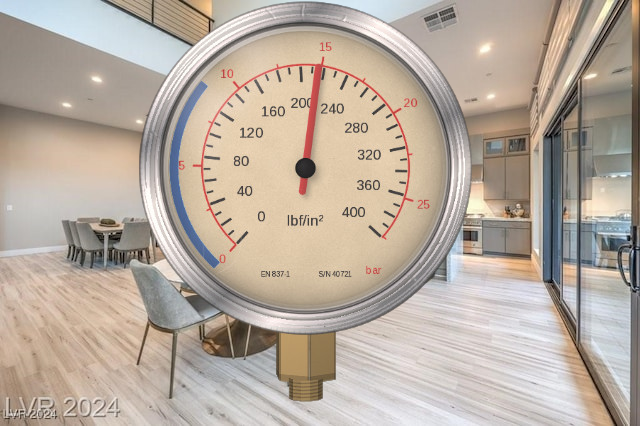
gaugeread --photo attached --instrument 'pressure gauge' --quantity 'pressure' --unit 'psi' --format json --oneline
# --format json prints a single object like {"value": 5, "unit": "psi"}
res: {"value": 215, "unit": "psi"}
